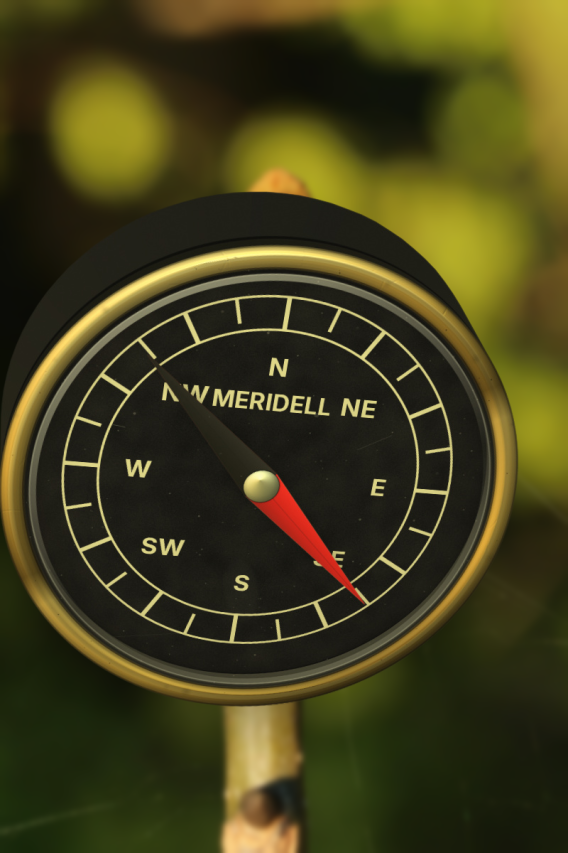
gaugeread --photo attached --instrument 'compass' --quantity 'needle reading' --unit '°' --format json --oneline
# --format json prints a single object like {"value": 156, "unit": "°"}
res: {"value": 135, "unit": "°"}
